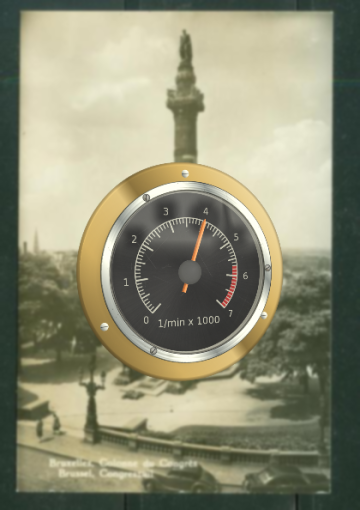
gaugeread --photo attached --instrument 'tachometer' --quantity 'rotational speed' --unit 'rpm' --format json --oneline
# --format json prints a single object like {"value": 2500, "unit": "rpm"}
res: {"value": 4000, "unit": "rpm"}
